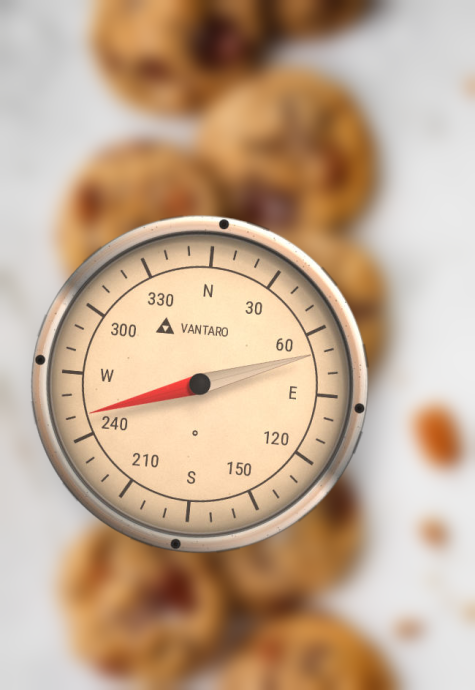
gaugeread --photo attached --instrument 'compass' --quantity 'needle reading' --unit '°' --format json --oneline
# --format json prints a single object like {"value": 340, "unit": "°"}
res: {"value": 250, "unit": "°"}
